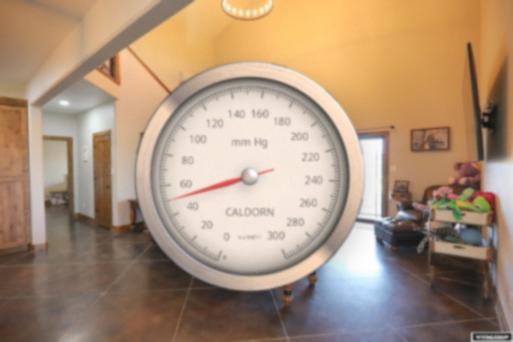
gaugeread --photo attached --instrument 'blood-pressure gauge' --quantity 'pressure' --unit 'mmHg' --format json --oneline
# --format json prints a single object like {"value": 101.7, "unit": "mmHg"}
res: {"value": 50, "unit": "mmHg"}
